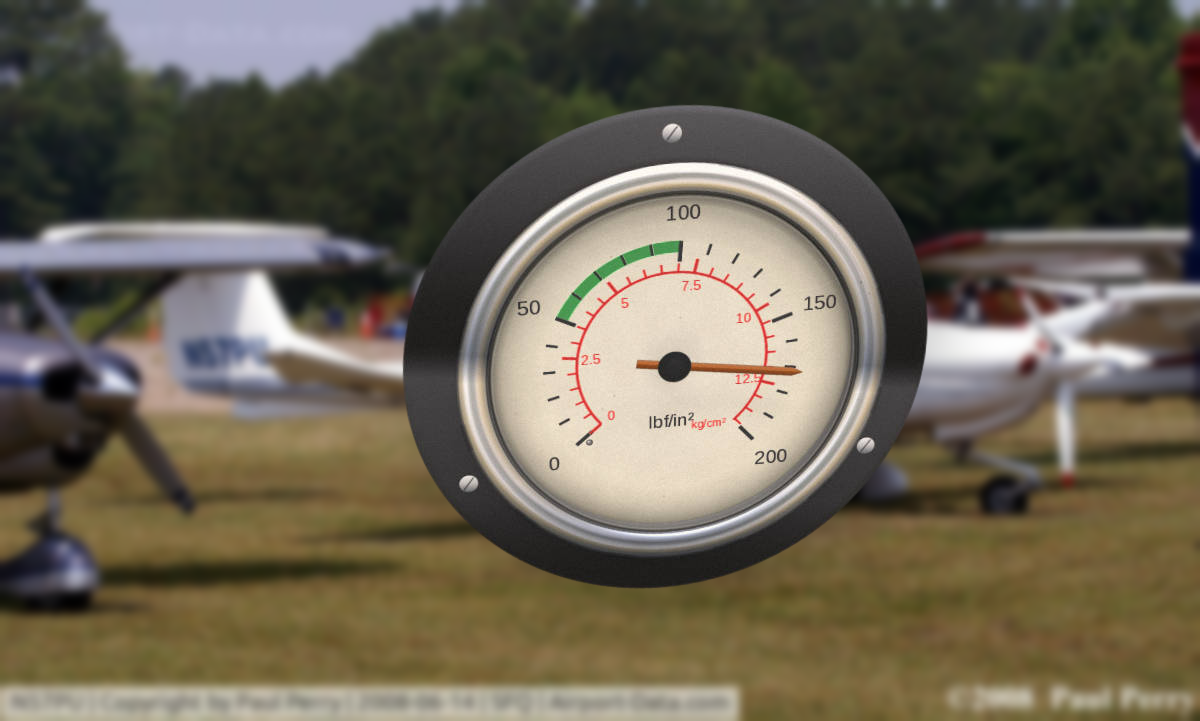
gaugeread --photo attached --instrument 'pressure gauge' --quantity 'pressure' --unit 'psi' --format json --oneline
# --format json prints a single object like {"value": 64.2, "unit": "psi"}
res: {"value": 170, "unit": "psi"}
